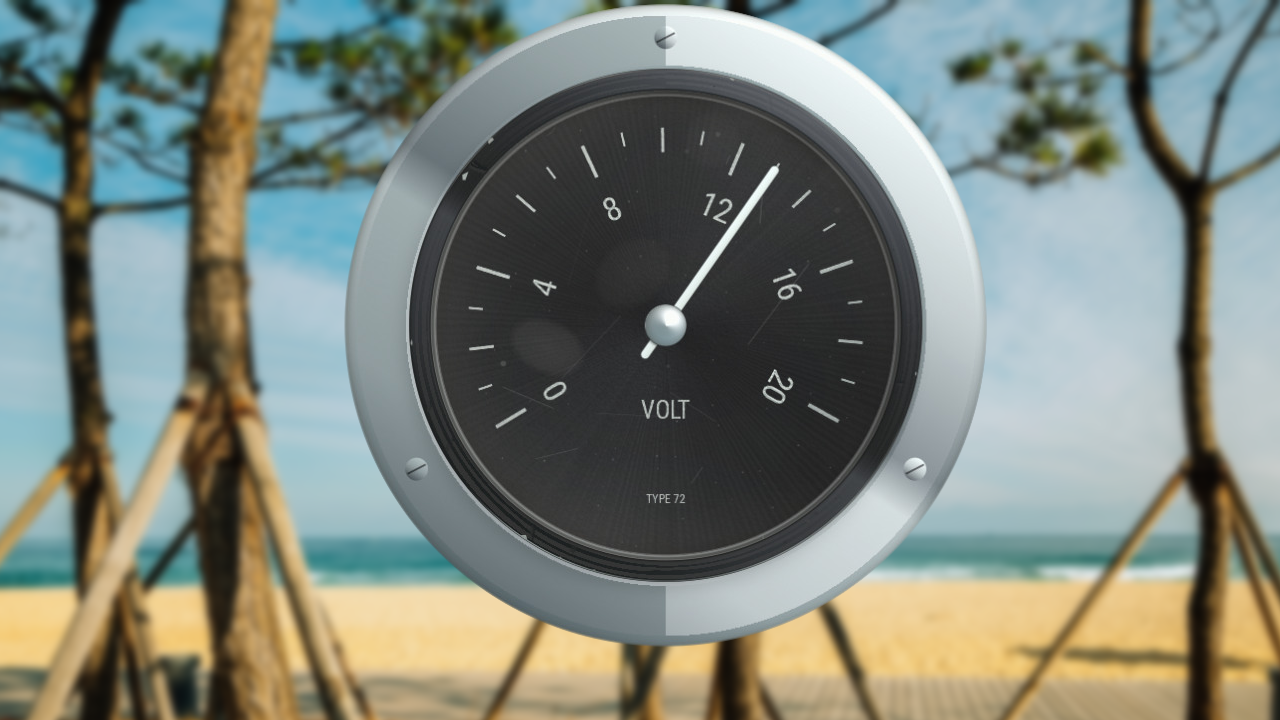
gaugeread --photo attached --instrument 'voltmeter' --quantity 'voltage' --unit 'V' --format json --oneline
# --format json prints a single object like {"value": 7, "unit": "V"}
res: {"value": 13, "unit": "V"}
